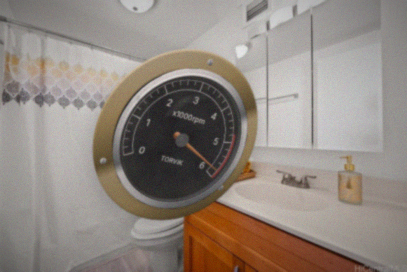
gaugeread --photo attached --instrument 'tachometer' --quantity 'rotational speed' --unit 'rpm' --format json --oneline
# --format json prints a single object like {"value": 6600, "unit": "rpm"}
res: {"value": 5800, "unit": "rpm"}
